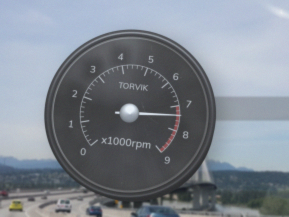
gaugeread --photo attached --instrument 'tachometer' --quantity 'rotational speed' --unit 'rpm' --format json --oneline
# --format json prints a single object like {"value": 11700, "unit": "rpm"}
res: {"value": 7400, "unit": "rpm"}
